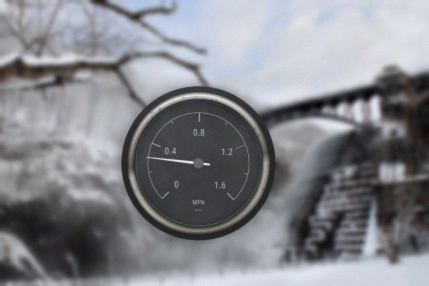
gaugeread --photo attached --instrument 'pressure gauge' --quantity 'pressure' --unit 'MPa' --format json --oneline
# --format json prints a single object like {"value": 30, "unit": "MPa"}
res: {"value": 0.3, "unit": "MPa"}
